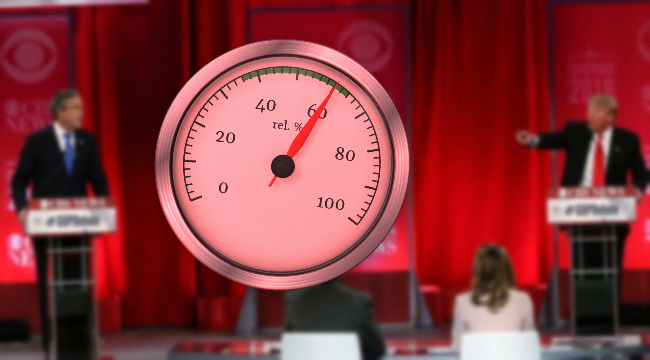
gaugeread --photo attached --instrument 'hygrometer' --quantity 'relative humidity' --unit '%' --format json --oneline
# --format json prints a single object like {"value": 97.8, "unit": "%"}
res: {"value": 60, "unit": "%"}
